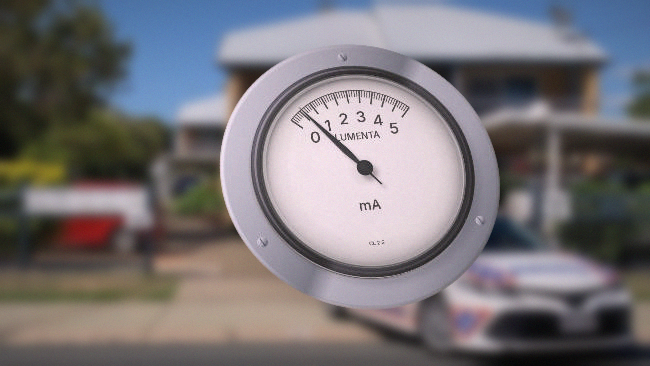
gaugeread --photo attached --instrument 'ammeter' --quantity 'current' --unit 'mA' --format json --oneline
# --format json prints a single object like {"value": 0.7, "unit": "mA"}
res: {"value": 0.5, "unit": "mA"}
